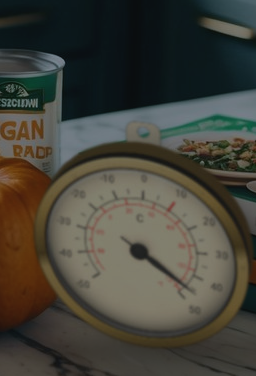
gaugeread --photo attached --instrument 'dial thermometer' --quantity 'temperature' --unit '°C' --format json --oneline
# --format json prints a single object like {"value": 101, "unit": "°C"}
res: {"value": 45, "unit": "°C"}
